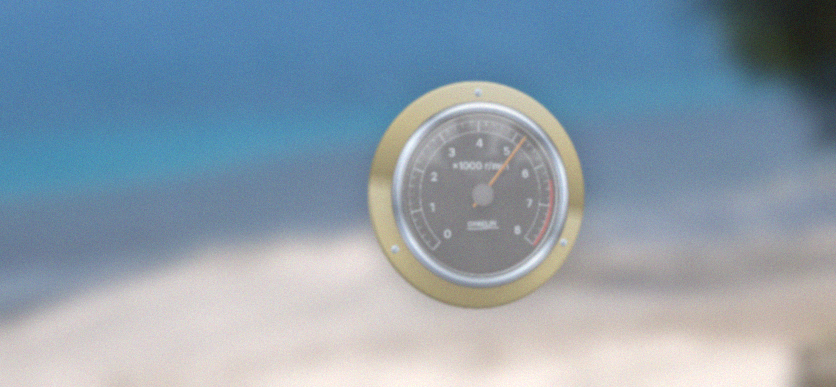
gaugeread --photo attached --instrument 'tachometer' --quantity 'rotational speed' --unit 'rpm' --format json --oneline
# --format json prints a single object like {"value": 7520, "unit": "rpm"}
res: {"value": 5200, "unit": "rpm"}
